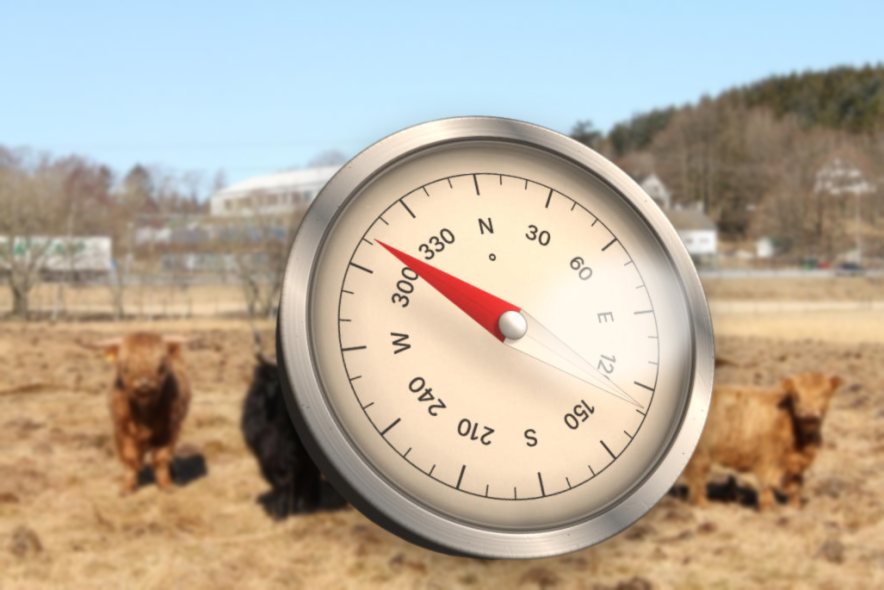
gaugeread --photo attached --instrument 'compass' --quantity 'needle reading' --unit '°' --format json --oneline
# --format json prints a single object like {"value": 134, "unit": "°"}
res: {"value": 310, "unit": "°"}
